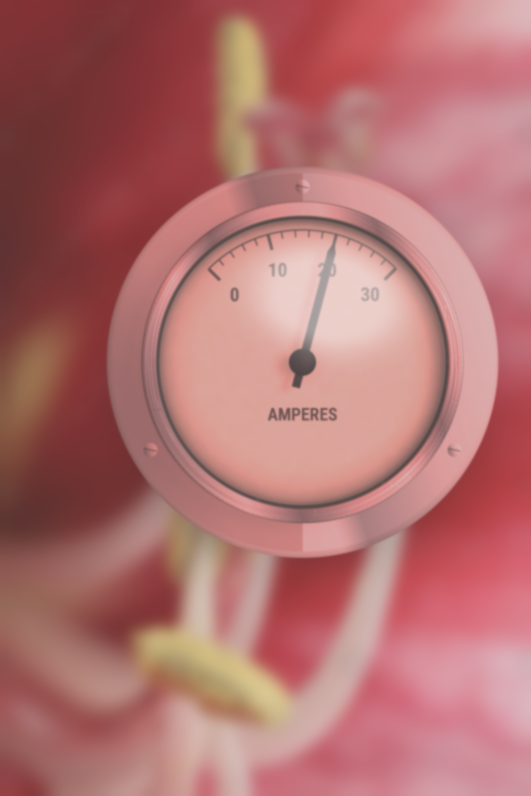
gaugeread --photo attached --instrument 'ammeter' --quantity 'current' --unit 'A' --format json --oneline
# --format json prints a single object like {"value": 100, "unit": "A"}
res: {"value": 20, "unit": "A"}
